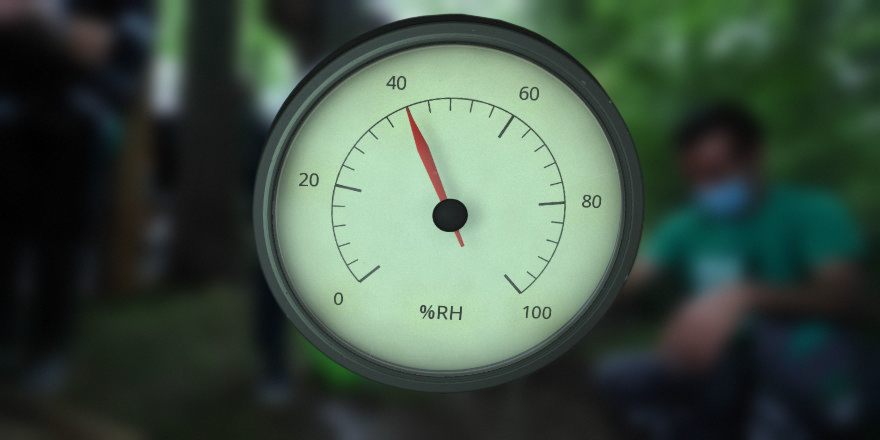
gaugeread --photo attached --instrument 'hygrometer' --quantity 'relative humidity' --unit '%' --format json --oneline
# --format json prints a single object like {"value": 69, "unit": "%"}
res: {"value": 40, "unit": "%"}
